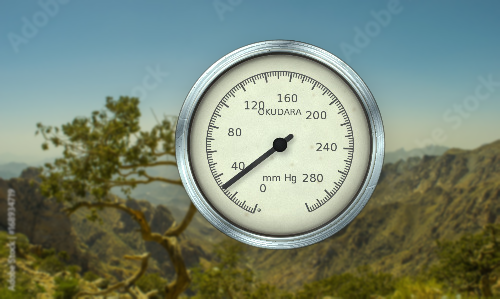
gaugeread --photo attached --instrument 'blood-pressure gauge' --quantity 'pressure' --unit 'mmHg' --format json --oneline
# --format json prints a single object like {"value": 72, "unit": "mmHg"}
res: {"value": 30, "unit": "mmHg"}
